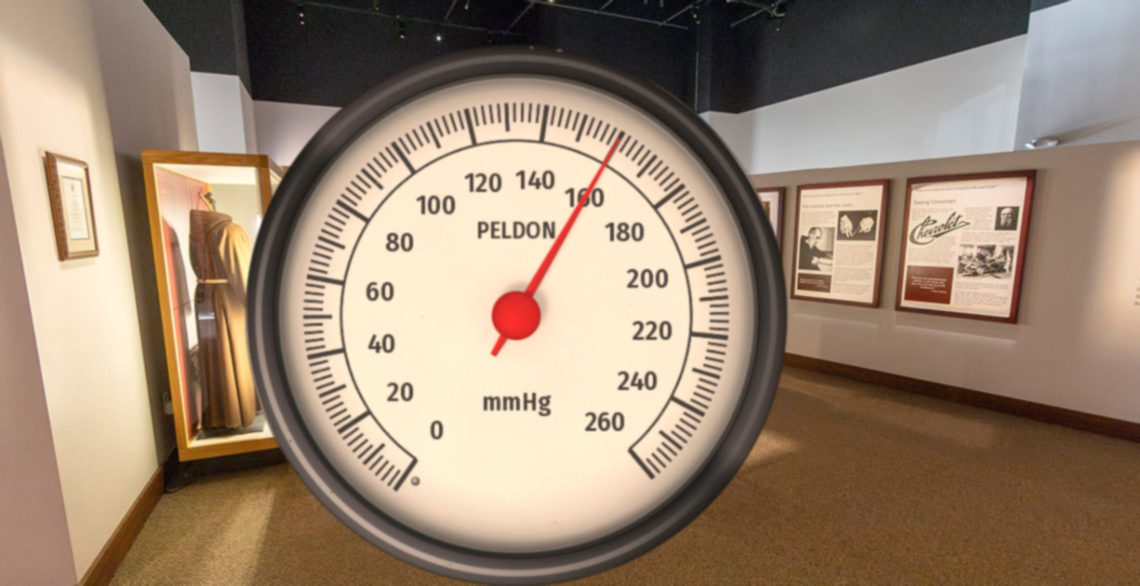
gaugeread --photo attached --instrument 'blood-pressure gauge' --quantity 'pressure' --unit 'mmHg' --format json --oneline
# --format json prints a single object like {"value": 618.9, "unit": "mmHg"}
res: {"value": 160, "unit": "mmHg"}
